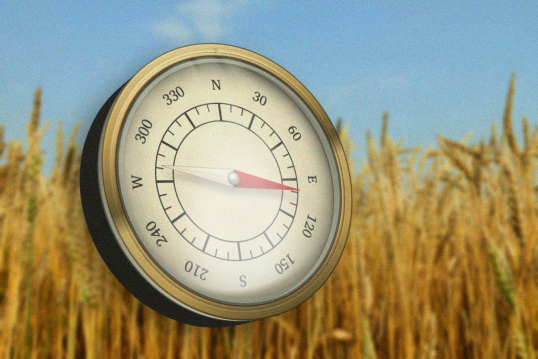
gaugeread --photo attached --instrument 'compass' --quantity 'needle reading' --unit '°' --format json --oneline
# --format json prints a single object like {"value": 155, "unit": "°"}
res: {"value": 100, "unit": "°"}
